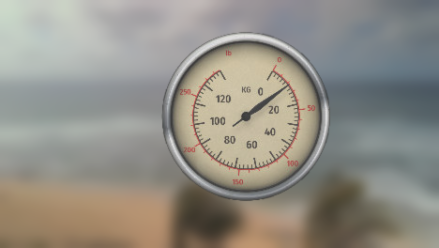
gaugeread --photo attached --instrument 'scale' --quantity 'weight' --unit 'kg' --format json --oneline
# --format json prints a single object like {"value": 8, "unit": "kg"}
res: {"value": 10, "unit": "kg"}
